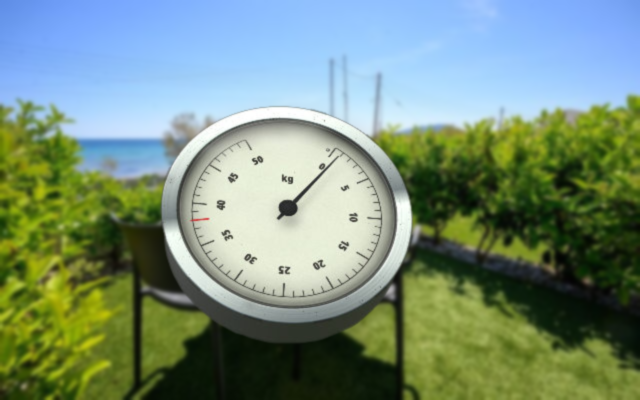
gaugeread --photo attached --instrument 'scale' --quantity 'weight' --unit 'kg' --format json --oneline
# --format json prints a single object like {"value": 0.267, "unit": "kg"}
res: {"value": 1, "unit": "kg"}
